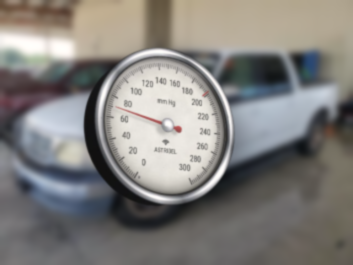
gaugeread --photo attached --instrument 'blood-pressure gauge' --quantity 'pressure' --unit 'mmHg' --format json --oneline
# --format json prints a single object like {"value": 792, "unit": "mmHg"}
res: {"value": 70, "unit": "mmHg"}
